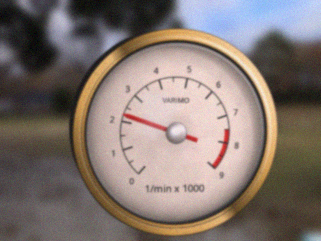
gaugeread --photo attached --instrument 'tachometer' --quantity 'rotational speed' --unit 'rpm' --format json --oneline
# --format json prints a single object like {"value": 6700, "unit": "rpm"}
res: {"value": 2250, "unit": "rpm"}
